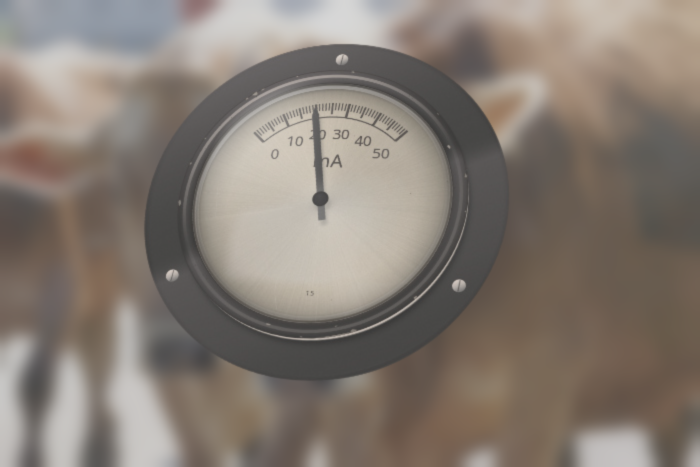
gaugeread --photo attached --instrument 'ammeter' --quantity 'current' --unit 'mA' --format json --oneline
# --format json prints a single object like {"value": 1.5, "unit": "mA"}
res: {"value": 20, "unit": "mA"}
